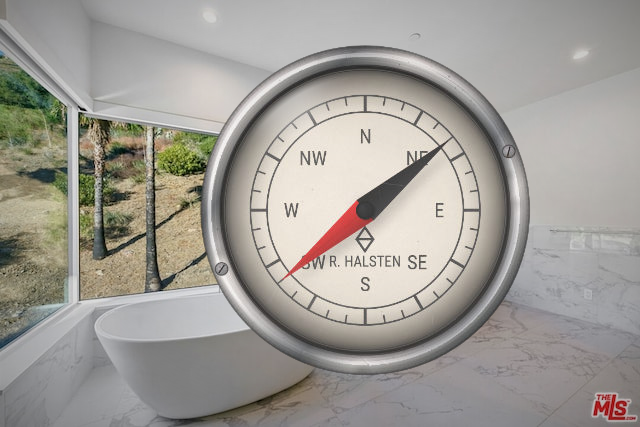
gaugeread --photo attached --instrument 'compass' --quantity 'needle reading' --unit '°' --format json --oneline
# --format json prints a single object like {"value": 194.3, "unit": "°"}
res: {"value": 230, "unit": "°"}
